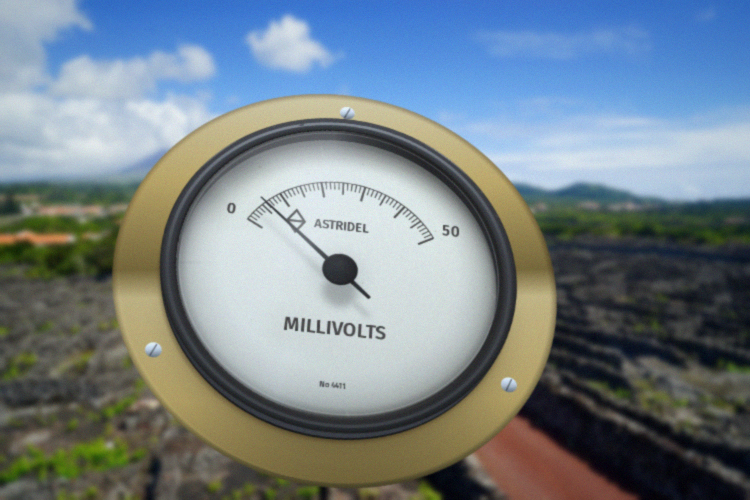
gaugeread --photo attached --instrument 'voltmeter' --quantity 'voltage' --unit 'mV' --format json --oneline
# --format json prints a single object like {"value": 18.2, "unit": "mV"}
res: {"value": 5, "unit": "mV"}
